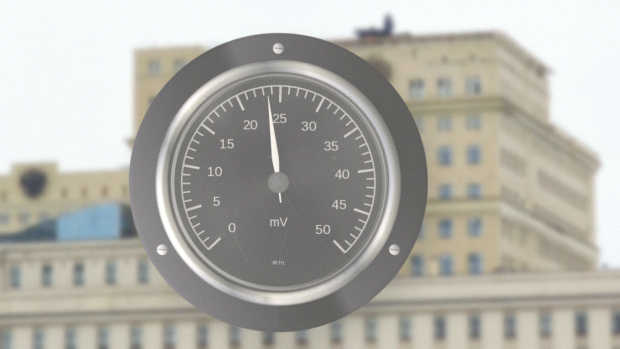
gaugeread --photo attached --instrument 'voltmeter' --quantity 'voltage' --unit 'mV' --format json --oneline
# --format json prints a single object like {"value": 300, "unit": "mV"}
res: {"value": 23.5, "unit": "mV"}
